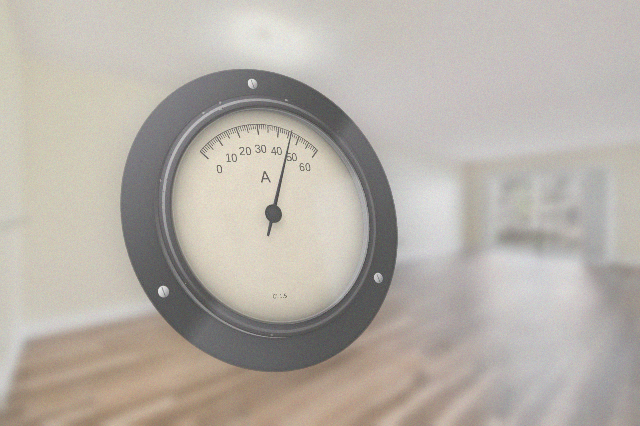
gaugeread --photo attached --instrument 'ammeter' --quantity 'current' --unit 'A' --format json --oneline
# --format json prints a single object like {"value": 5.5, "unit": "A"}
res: {"value": 45, "unit": "A"}
